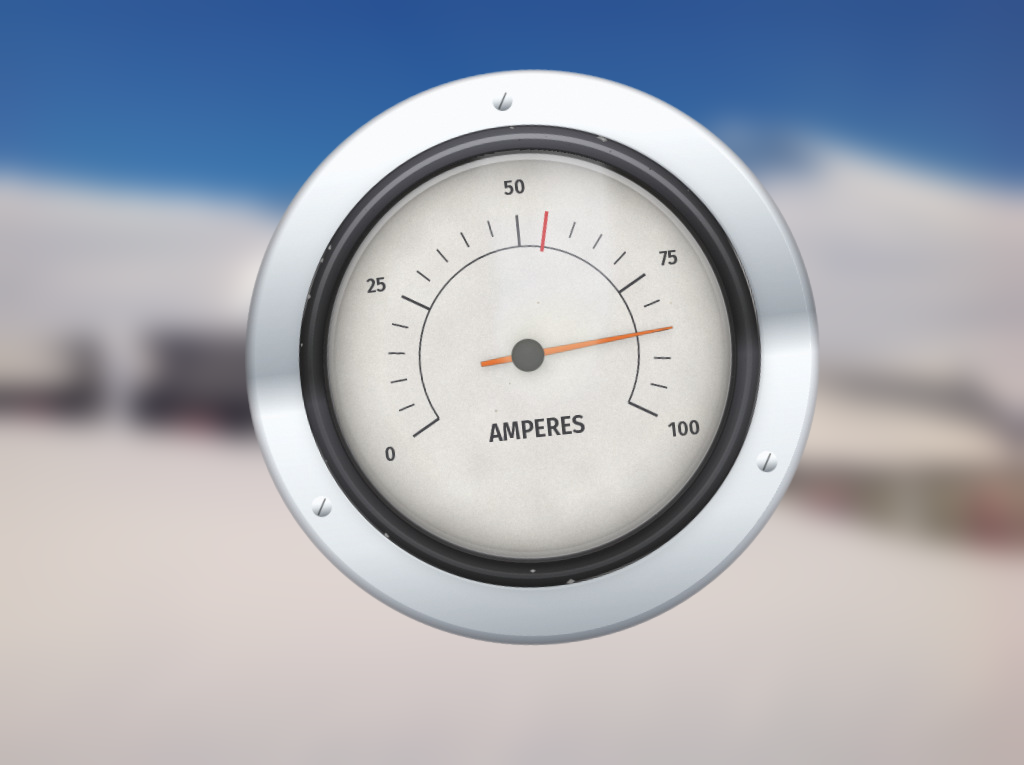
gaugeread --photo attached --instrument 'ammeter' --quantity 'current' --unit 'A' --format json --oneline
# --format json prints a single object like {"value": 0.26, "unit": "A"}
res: {"value": 85, "unit": "A"}
